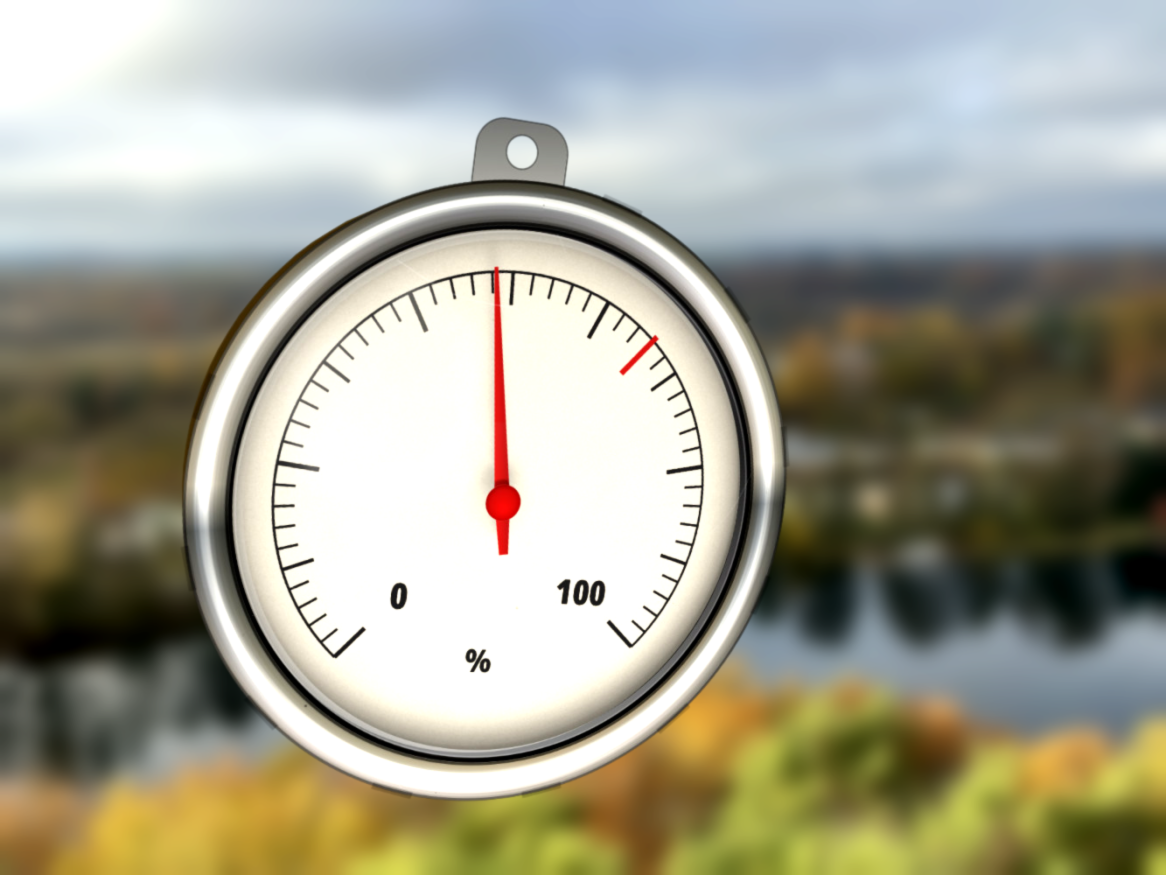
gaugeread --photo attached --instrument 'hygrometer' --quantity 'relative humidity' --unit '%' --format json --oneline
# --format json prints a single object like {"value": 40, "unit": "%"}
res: {"value": 48, "unit": "%"}
